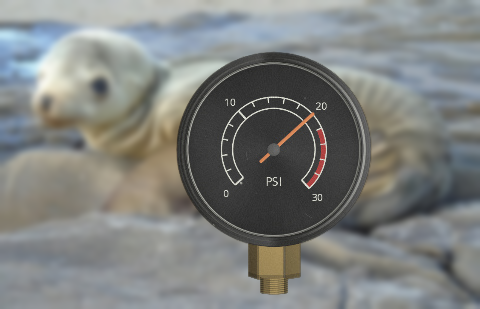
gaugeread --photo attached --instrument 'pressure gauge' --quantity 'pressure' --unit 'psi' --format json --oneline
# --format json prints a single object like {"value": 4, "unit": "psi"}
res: {"value": 20, "unit": "psi"}
